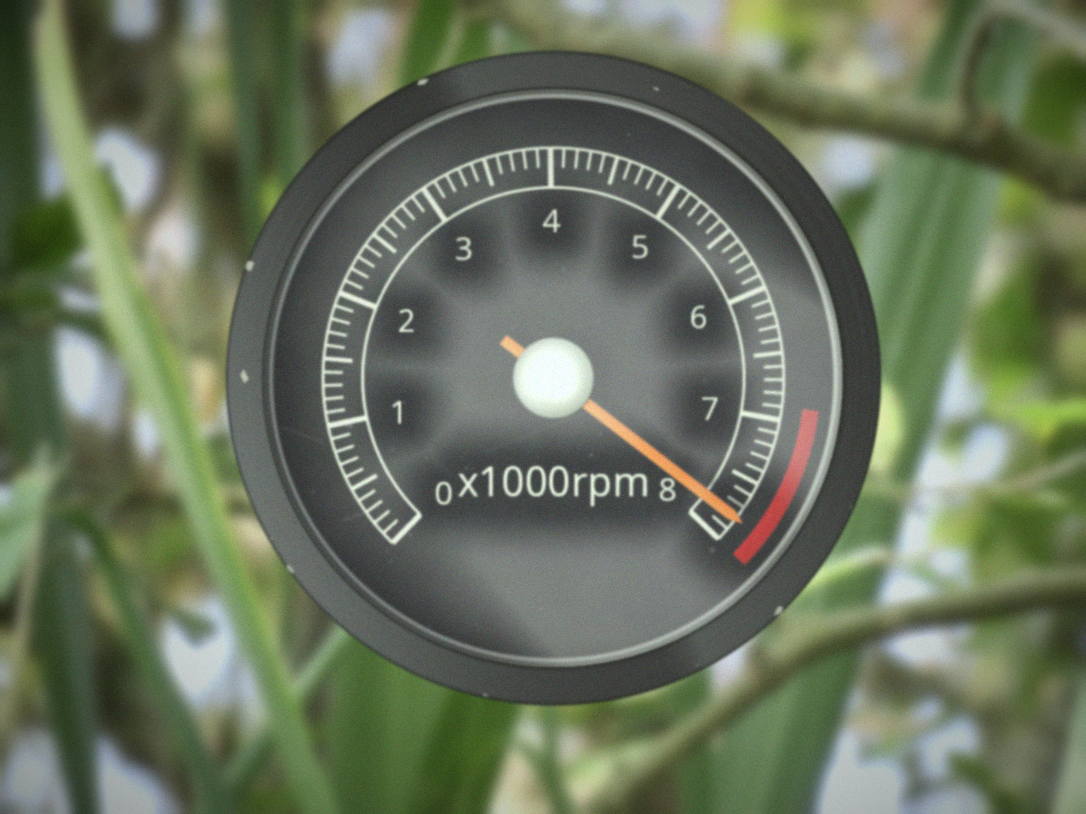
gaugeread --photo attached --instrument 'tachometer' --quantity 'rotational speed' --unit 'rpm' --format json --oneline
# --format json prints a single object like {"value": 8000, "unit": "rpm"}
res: {"value": 7800, "unit": "rpm"}
